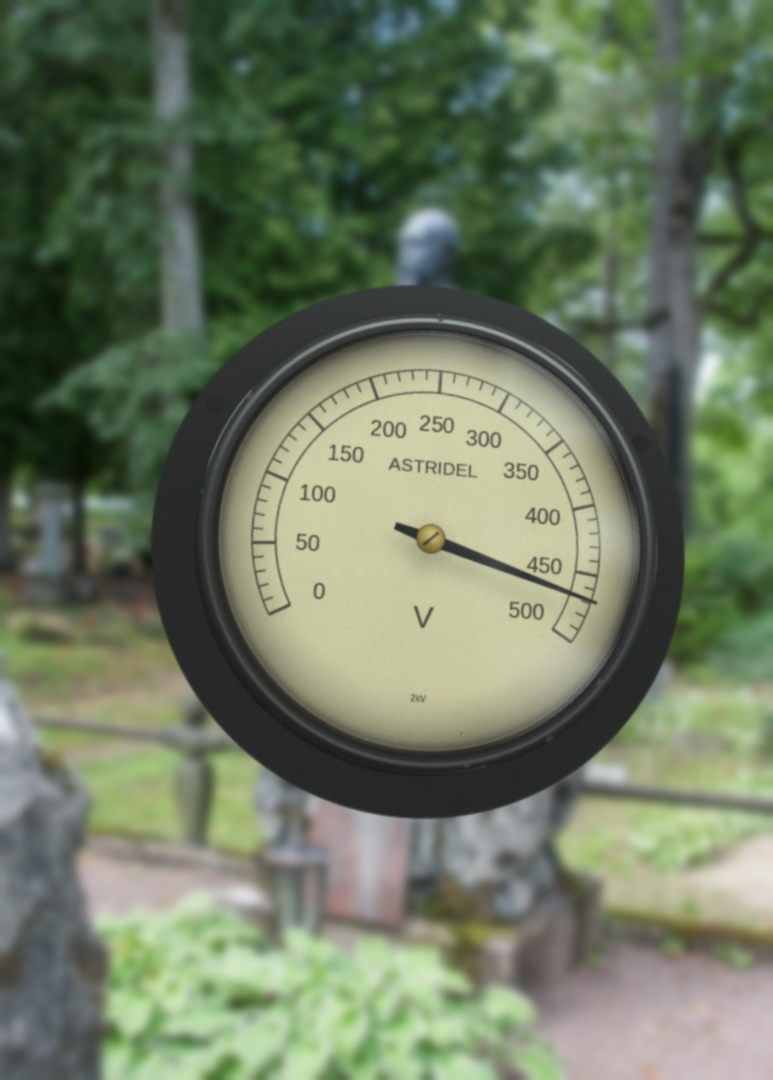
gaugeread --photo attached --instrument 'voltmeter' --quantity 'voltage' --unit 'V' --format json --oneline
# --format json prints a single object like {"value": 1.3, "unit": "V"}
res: {"value": 470, "unit": "V"}
